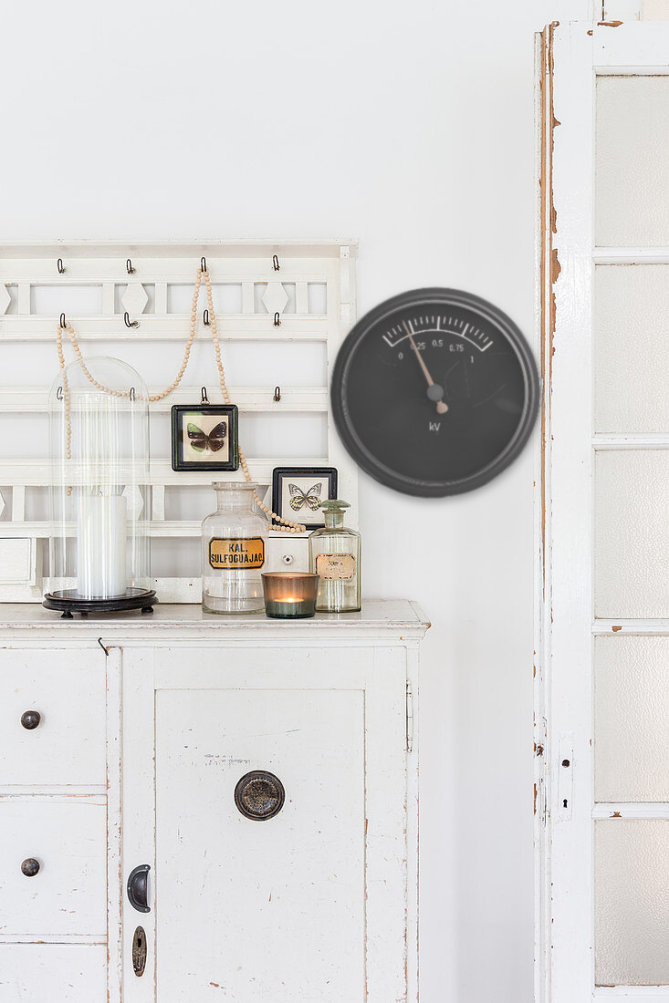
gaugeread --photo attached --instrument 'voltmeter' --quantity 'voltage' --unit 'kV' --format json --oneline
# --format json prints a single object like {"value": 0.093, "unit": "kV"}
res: {"value": 0.2, "unit": "kV"}
